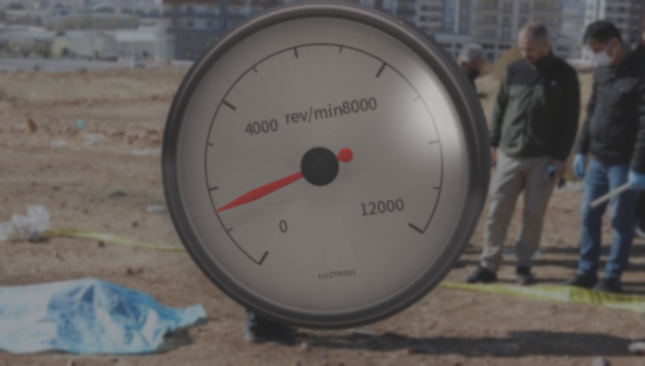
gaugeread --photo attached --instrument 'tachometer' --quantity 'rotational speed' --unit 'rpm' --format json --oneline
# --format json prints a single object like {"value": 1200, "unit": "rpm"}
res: {"value": 1500, "unit": "rpm"}
